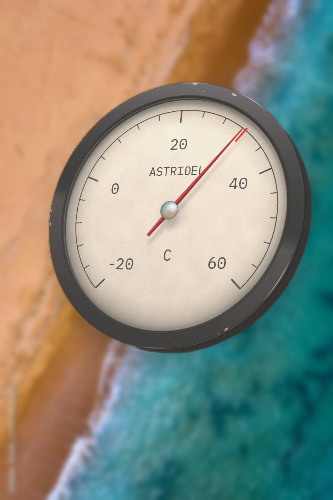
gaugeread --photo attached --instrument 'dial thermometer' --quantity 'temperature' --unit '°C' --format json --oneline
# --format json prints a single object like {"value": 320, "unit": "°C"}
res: {"value": 32, "unit": "°C"}
